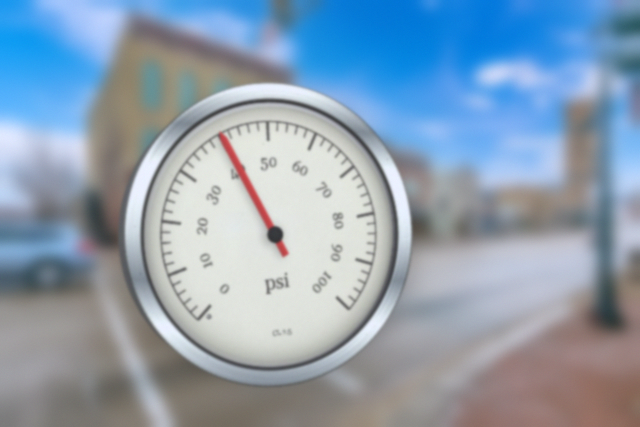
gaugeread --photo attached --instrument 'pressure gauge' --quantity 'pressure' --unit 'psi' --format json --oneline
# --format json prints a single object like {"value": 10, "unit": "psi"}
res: {"value": 40, "unit": "psi"}
